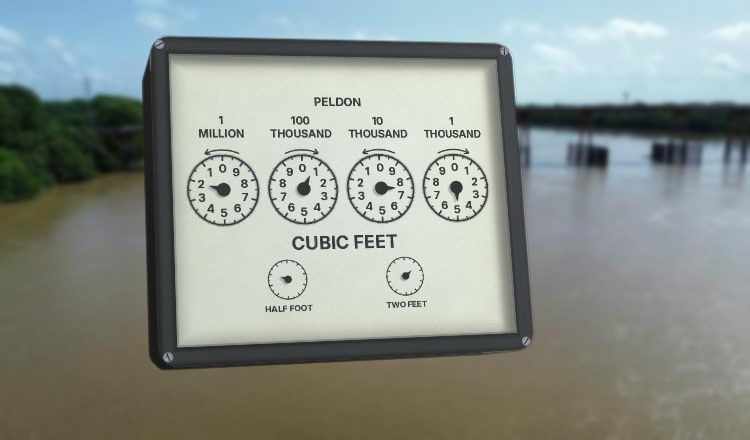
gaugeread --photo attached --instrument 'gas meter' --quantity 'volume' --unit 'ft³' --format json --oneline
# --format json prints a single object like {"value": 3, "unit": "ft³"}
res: {"value": 207500, "unit": "ft³"}
